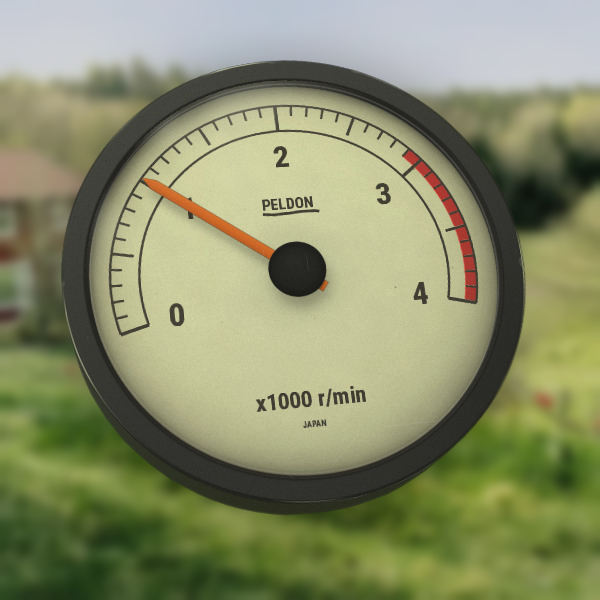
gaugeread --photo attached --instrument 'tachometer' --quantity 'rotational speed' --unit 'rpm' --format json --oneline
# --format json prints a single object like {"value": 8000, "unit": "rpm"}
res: {"value": 1000, "unit": "rpm"}
